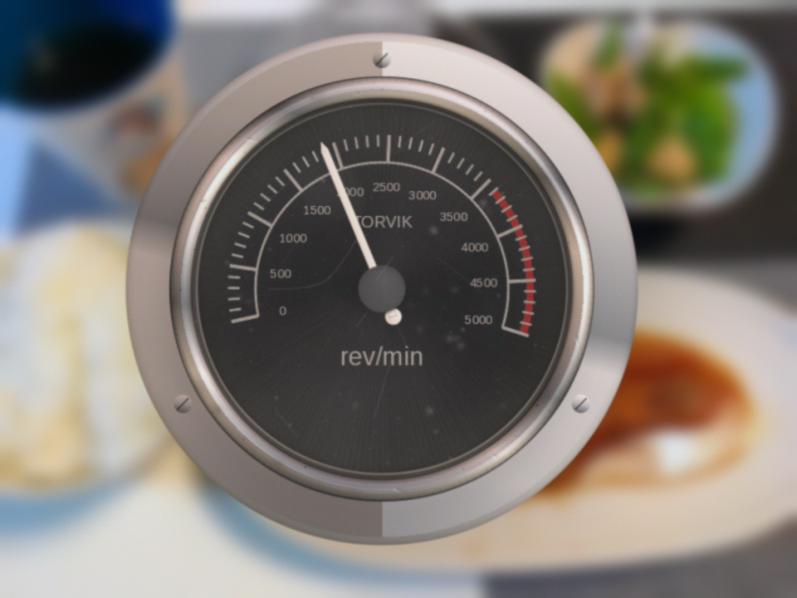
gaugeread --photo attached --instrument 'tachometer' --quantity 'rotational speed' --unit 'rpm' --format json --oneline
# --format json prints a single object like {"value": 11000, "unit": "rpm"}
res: {"value": 1900, "unit": "rpm"}
